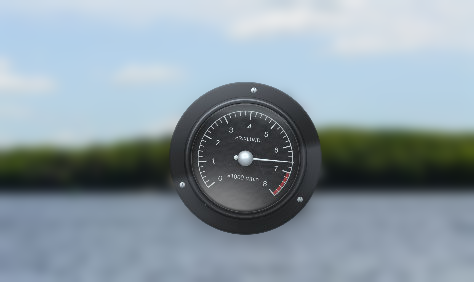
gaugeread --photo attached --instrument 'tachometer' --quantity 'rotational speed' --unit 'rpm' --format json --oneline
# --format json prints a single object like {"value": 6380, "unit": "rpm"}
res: {"value": 6600, "unit": "rpm"}
